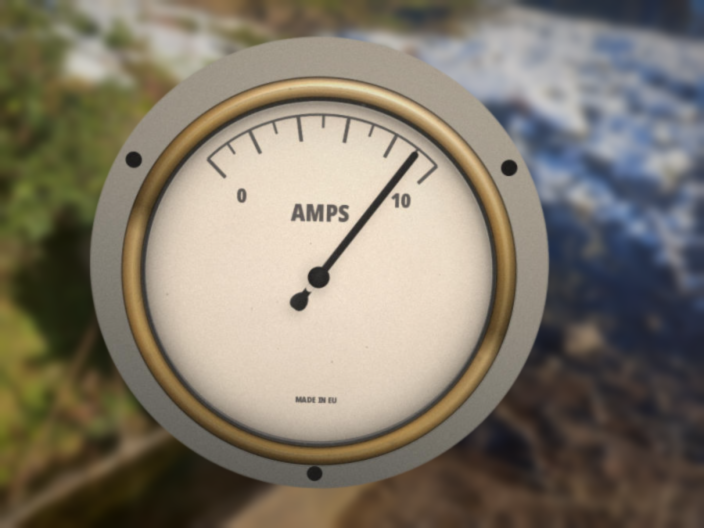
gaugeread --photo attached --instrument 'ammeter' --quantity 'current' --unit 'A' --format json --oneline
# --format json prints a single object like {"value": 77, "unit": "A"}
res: {"value": 9, "unit": "A"}
